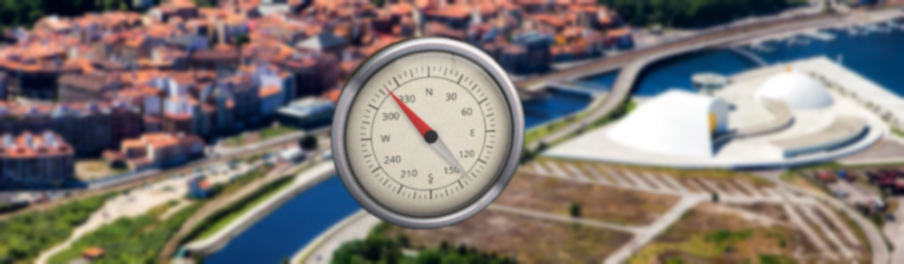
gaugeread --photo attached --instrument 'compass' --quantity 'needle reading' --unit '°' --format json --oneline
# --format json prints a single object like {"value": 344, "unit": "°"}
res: {"value": 320, "unit": "°"}
